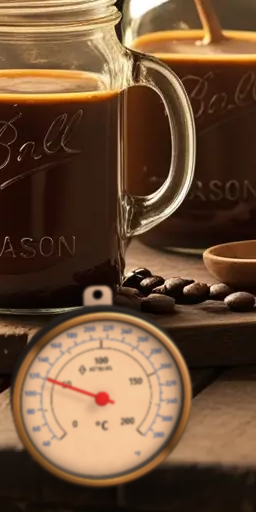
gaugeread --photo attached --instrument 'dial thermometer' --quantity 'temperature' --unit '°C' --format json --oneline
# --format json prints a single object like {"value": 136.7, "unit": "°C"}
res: {"value": 50, "unit": "°C"}
